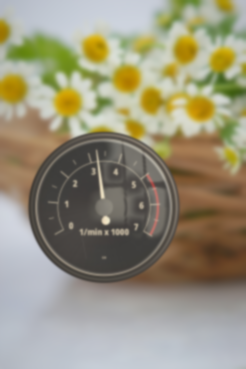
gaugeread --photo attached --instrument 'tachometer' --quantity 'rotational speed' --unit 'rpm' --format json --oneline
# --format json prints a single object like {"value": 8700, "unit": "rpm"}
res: {"value": 3250, "unit": "rpm"}
